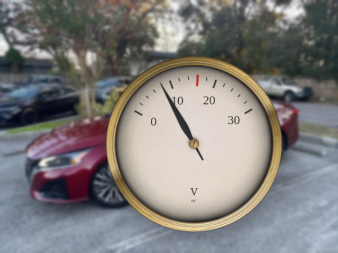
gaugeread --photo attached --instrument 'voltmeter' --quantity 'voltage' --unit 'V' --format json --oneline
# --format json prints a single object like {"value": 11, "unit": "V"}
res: {"value": 8, "unit": "V"}
